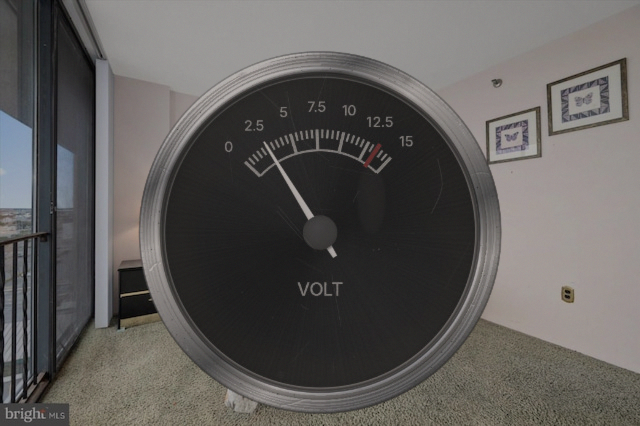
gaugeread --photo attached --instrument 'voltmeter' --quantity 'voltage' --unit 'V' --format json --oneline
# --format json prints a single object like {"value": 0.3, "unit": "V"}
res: {"value": 2.5, "unit": "V"}
